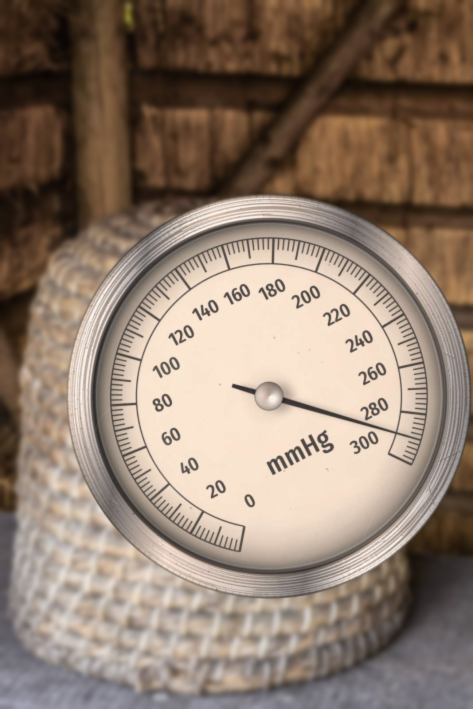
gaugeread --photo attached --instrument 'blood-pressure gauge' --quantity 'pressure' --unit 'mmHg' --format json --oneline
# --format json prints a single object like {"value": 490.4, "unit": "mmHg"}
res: {"value": 290, "unit": "mmHg"}
